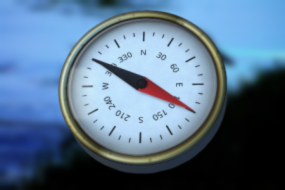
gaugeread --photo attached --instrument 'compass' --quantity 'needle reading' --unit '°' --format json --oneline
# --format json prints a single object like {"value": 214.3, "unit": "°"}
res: {"value": 120, "unit": "°"}
